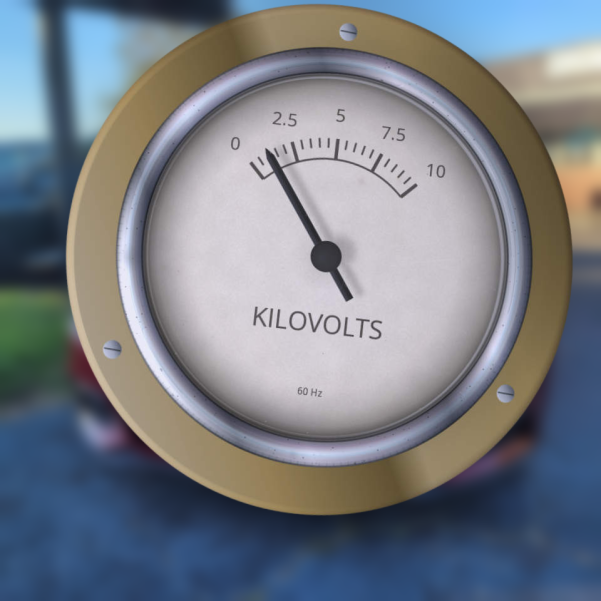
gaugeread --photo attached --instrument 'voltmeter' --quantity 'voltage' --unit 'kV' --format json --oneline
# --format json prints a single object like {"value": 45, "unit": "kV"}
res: {"value": 1, "unit": "kV"}
